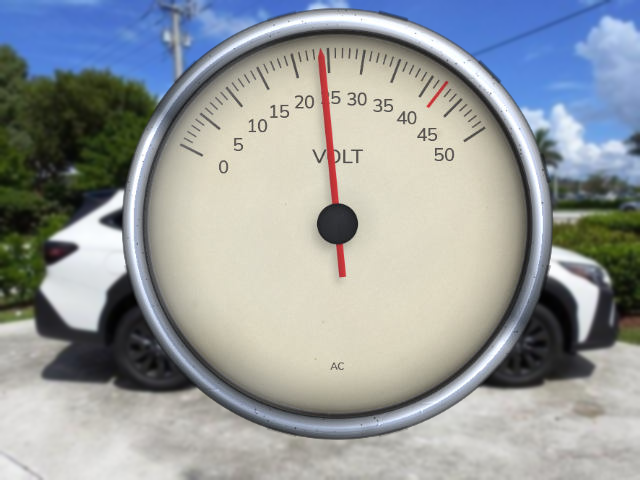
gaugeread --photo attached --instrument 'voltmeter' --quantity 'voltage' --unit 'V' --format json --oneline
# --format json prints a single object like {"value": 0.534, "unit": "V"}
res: {"value": 24, "unit": "V"}
